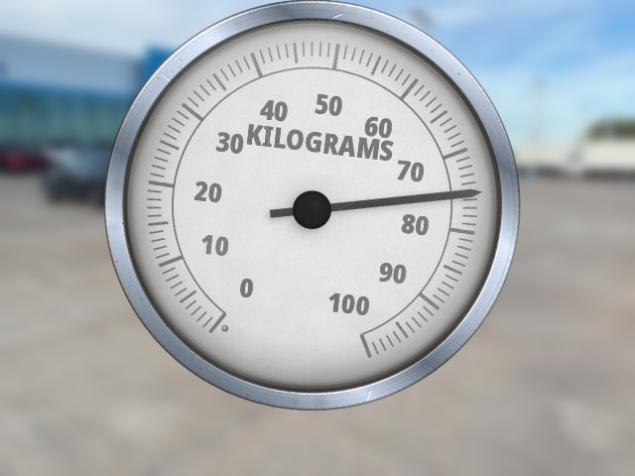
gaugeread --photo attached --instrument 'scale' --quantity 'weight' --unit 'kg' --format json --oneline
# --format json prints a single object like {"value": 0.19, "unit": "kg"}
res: {"value": 75, "unit": "kg"}
